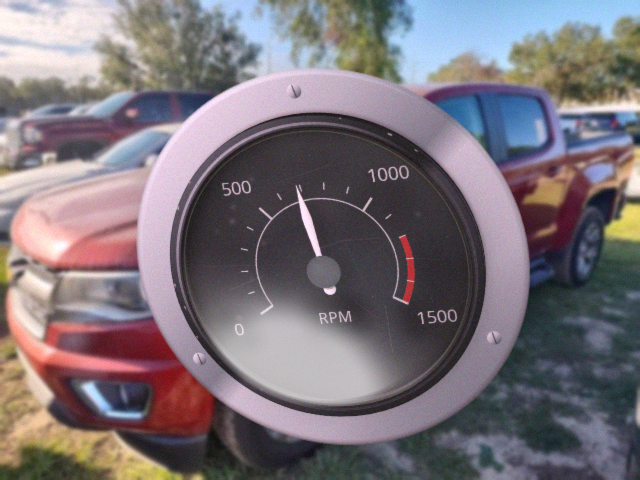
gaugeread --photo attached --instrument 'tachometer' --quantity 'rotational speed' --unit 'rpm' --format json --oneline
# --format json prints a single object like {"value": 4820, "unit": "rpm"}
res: {"value": 700, "unit": "rpm"}
